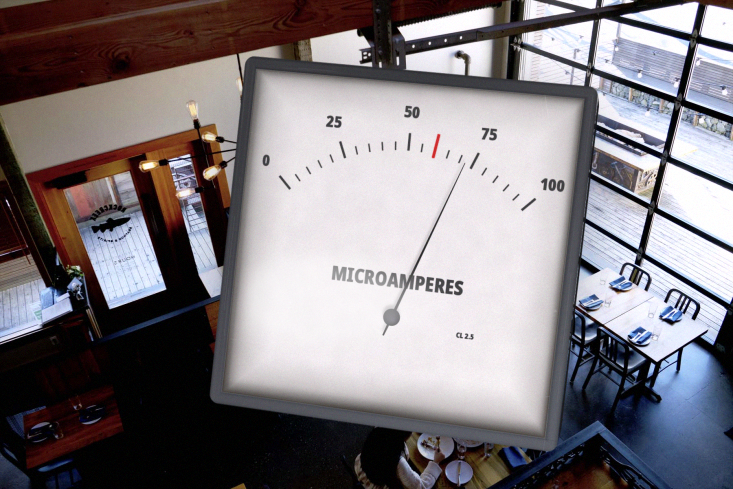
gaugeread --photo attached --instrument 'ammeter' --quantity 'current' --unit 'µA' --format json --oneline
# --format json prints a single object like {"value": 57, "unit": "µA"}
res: {"value": 72.5, "unit": "µA"}
